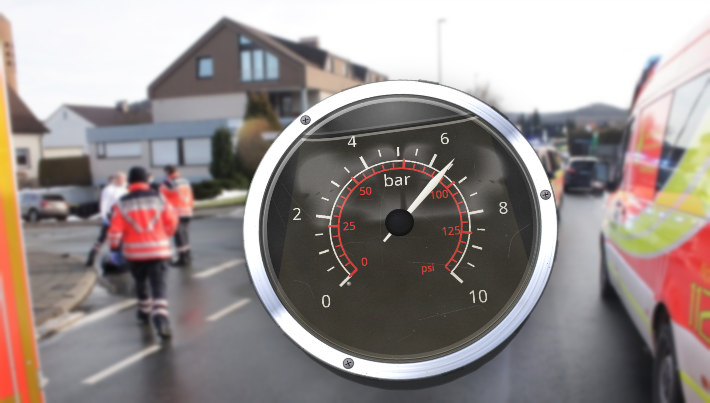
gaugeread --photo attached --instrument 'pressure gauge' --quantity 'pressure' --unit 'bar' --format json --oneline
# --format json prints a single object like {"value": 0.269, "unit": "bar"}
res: {"value": 6.5, "unit": "bar"}
